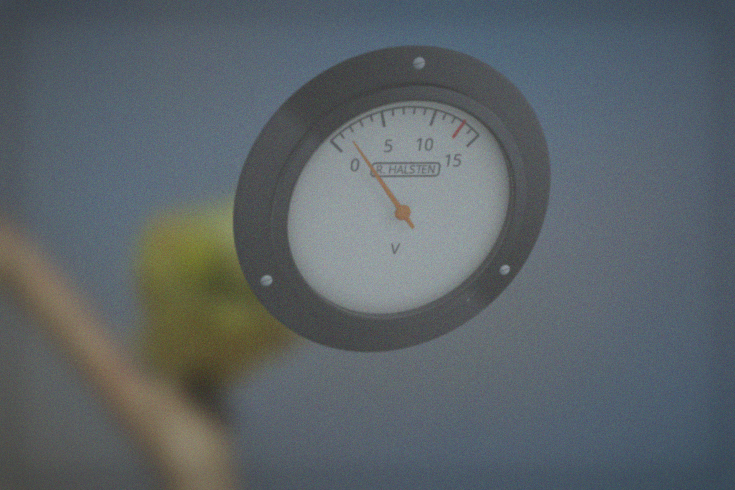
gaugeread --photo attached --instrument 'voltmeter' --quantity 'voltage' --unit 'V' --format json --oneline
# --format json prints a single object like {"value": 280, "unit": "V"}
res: {"value": 1.5, "unit": "V"}
